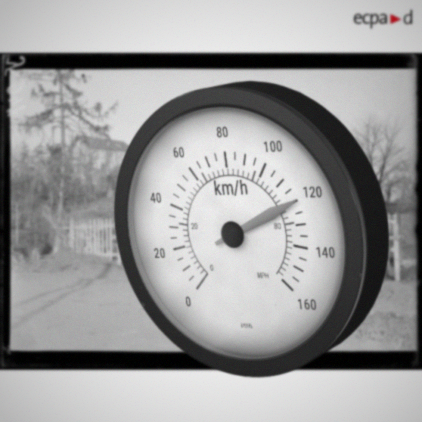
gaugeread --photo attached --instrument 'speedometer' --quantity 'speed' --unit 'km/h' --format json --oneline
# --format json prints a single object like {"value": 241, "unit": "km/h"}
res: {"value": 120, "unit": "km/h"}
